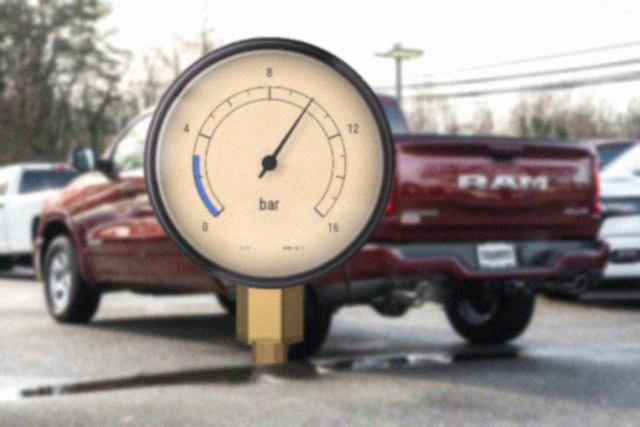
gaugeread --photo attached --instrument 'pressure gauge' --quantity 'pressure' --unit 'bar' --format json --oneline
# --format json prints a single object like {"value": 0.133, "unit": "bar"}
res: {"value": 10, "unit": "bar"}
